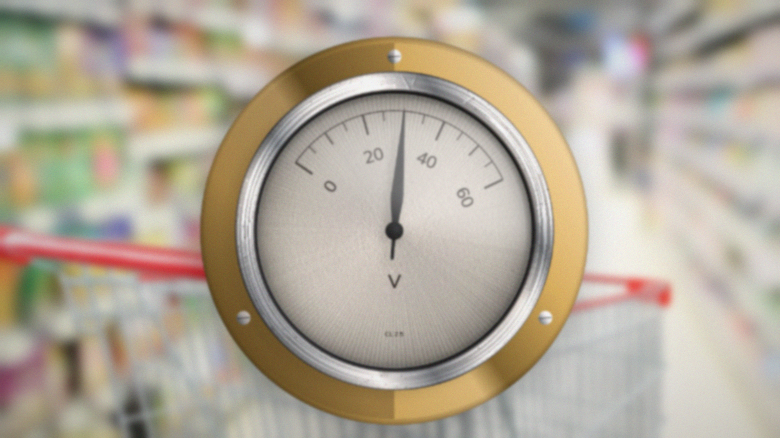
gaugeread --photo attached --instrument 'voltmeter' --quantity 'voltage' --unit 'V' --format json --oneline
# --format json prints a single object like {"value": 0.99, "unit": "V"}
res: {"value": 30, "unit": "V"}
